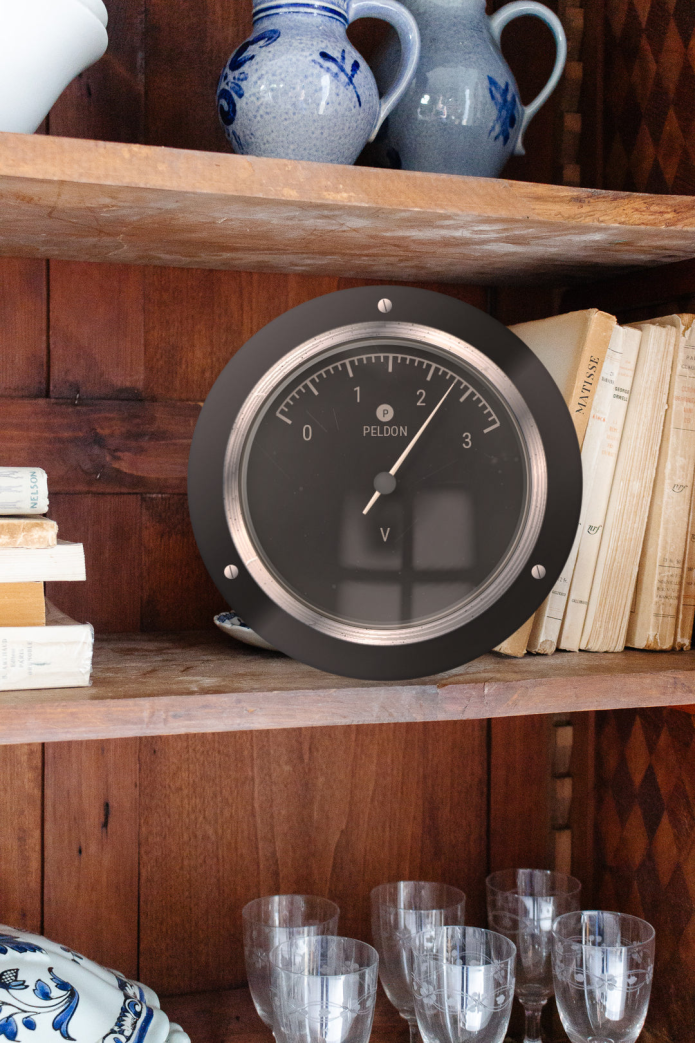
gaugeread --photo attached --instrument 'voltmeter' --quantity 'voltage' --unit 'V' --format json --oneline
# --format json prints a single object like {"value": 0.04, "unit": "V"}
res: {"value": 2.3, "unit": "V"}
